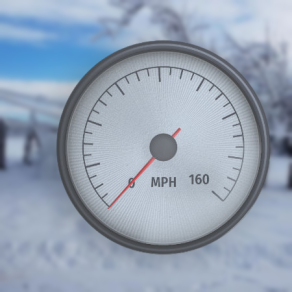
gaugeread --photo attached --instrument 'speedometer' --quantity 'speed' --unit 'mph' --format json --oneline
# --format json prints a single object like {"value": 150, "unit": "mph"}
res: {"value": 0, "unit": "mph"}
